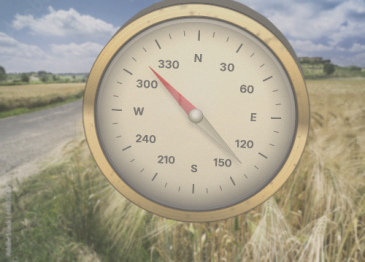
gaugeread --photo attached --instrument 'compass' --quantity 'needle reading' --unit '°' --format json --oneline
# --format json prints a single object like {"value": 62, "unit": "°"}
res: {"value": 315, "unit": "°"}
